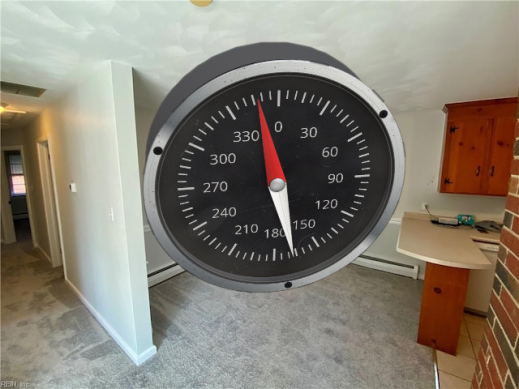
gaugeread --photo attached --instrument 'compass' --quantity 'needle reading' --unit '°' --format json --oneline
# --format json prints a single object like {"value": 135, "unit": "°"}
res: {"value": 347.5, "unit": "°"}
